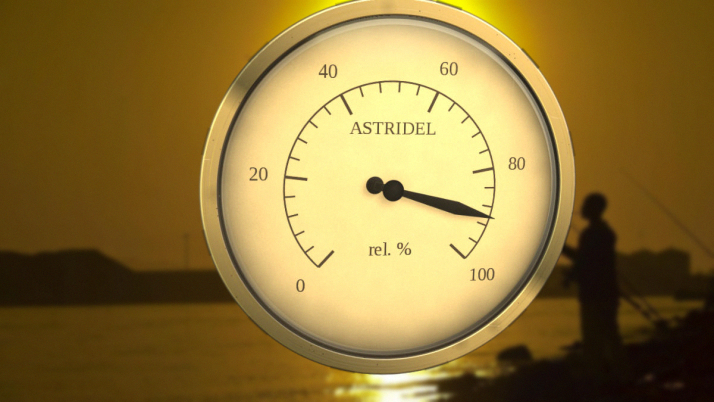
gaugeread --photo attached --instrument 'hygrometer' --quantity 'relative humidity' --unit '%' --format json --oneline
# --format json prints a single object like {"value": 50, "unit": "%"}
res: {"value": 90, "unit": "%"}
